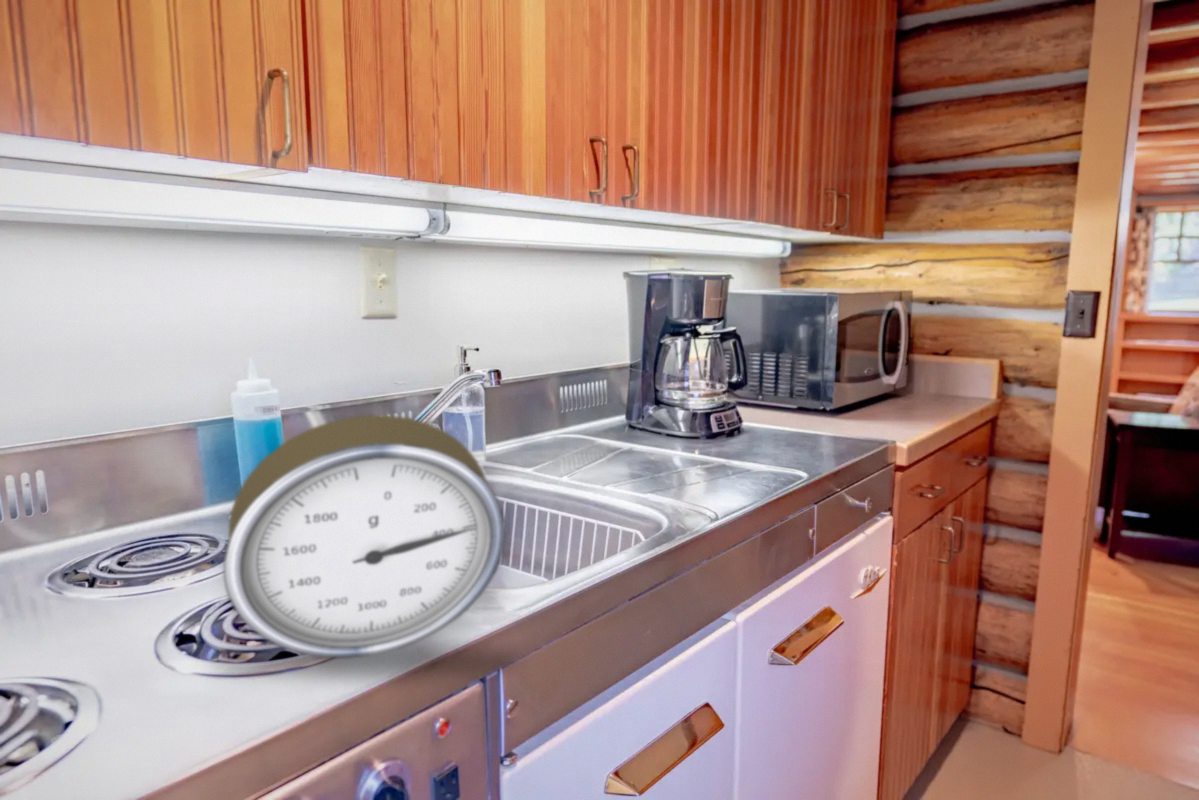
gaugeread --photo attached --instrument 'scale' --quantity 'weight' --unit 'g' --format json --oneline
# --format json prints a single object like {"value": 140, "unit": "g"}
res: {"value": 400, "unit": "g"}
